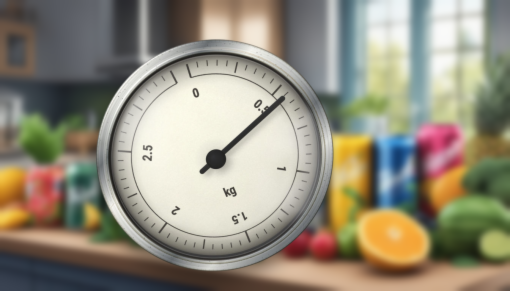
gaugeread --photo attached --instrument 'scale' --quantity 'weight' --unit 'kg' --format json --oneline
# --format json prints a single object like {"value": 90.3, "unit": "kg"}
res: {"value": 0.55, "unit": "kg"}
